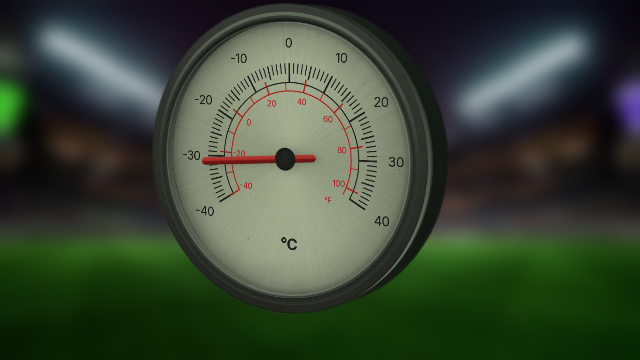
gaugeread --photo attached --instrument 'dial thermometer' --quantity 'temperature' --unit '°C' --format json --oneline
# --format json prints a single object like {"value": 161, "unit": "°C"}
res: {"value": -31, "unit": "°C"}
